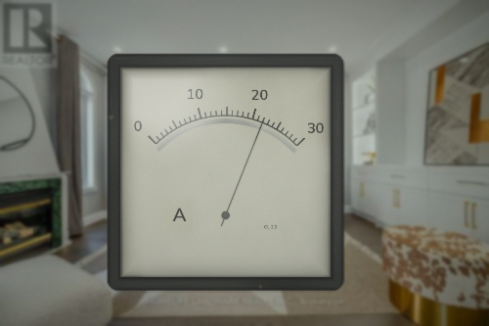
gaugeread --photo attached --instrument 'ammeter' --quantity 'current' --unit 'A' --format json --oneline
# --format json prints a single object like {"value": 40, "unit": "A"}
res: {"value": 22, "unit": "A"}
